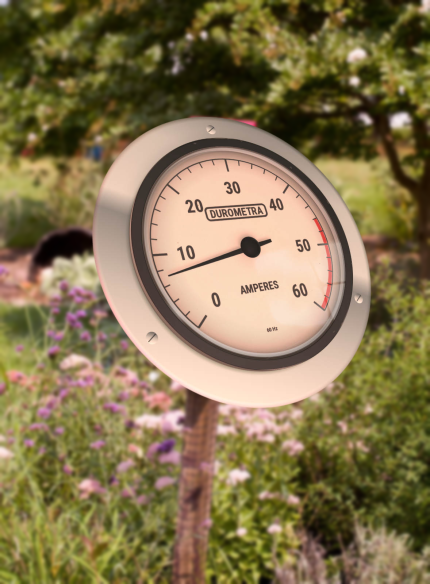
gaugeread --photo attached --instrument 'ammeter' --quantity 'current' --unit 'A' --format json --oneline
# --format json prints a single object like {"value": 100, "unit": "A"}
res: {"value": 7, "unit": "A"}
